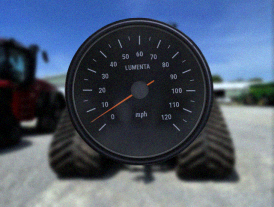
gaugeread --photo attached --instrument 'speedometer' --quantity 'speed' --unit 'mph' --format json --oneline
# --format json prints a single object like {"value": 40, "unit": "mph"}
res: {"value": 5, "unit": "mph"}
